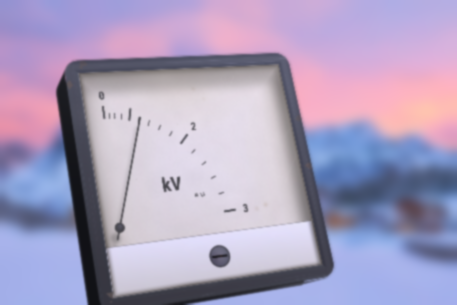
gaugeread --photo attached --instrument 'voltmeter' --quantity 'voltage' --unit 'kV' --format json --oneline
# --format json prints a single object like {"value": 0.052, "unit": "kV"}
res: {"value": 1.2, "unit": "kV"}
